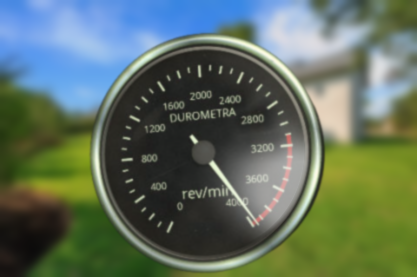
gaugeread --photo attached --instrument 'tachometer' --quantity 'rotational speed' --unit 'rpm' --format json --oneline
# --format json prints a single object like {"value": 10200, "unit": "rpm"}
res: {"value": 3950, "unit": "rpm"}
